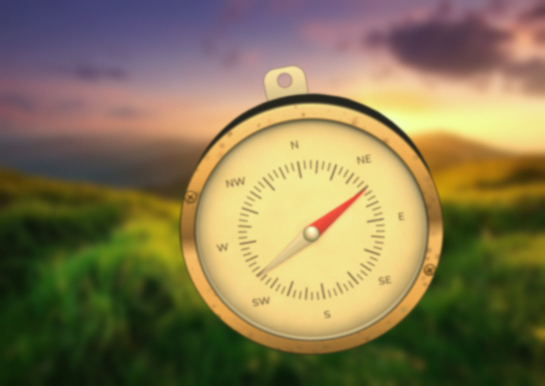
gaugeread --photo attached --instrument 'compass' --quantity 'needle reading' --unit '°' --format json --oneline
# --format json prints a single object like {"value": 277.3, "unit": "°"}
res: {"value": 60, "unit": "°"}
